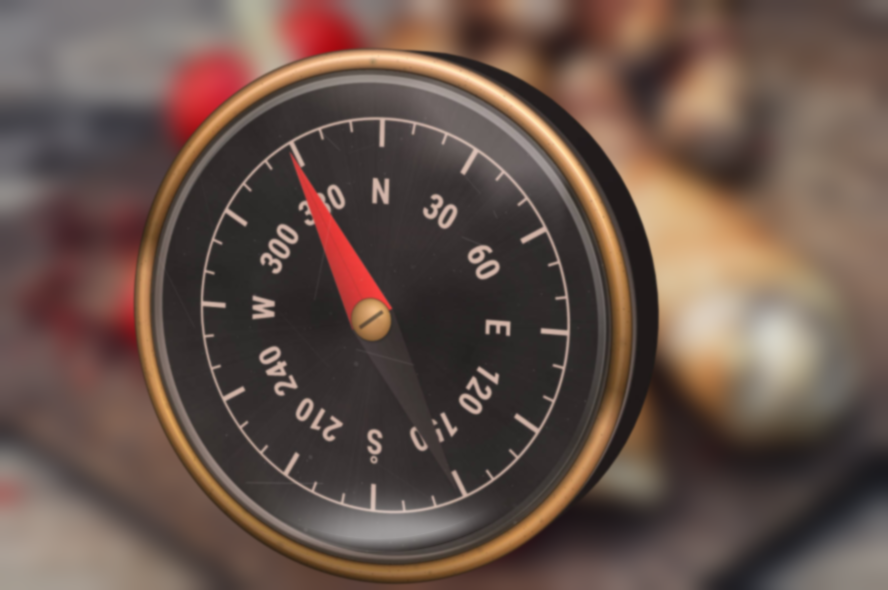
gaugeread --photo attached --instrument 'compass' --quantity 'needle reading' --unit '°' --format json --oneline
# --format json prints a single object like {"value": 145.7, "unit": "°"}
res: {"value": 330, "unit": "°"}
